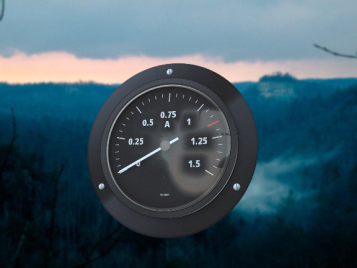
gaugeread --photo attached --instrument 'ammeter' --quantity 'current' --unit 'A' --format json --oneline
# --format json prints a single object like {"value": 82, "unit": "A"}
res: {"value": 0, "unit": "A"}
